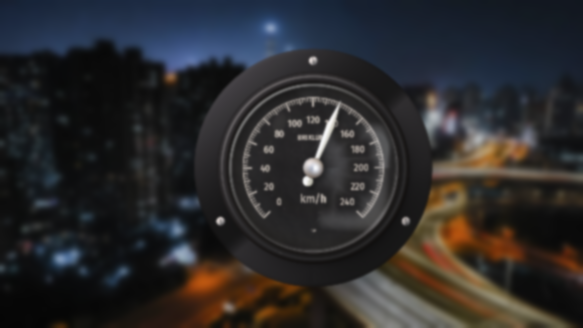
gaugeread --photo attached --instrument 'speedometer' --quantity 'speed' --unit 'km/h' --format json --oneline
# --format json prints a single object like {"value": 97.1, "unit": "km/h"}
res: {"value": 140, "unit": "km/h"}
